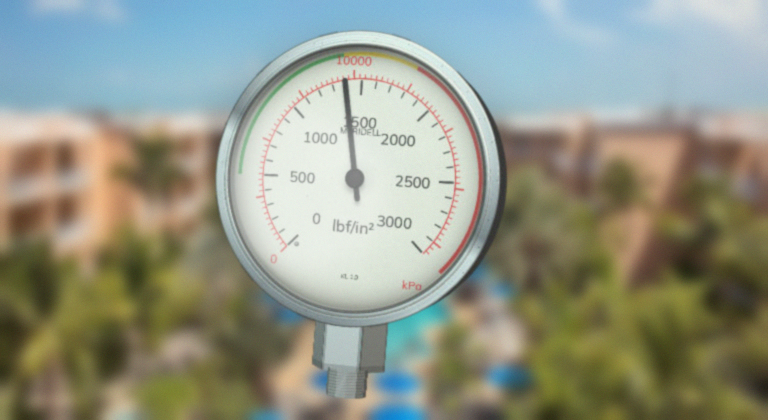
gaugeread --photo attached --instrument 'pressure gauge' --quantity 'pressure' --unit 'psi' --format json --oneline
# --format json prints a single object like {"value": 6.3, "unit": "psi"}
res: {"value": 1400, "unit": "psi"}
